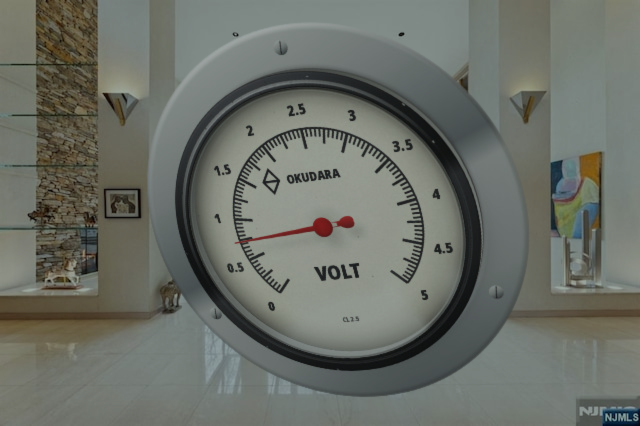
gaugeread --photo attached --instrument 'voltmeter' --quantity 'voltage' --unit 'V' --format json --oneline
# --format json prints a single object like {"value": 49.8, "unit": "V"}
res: {"value": 0.75, "unit": "V"}
